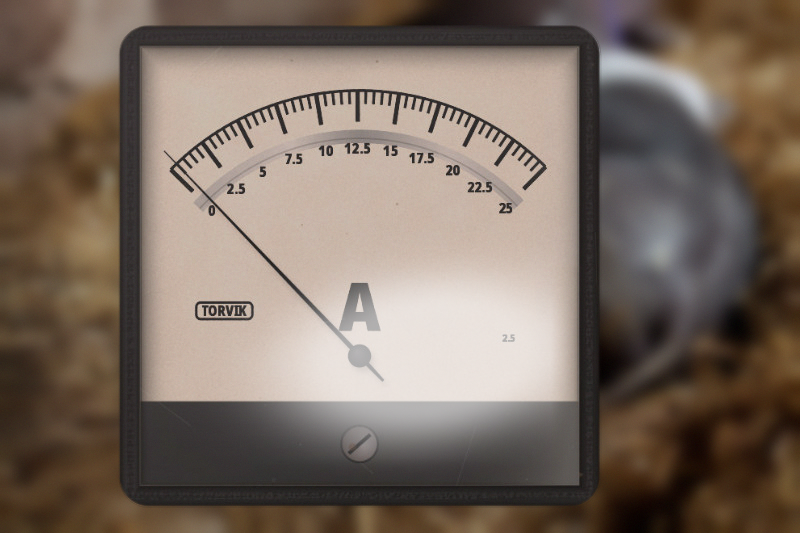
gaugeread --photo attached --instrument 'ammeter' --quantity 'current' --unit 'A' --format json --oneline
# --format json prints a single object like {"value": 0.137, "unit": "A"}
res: {"value": 0.5, "unit": "A"}
